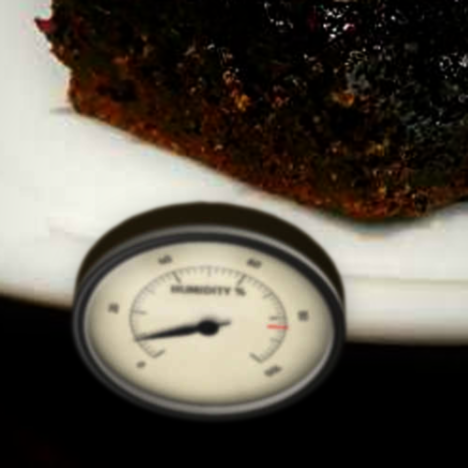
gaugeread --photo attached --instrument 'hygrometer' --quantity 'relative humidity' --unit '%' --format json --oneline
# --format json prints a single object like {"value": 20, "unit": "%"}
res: {"value": 10, "unit": "%"}
